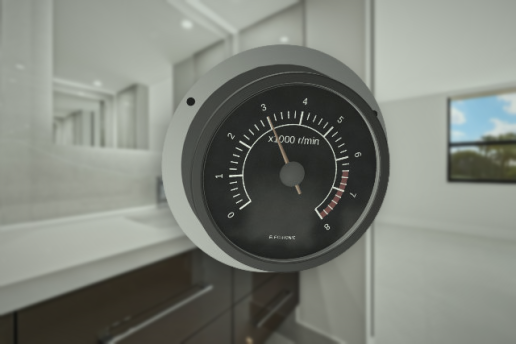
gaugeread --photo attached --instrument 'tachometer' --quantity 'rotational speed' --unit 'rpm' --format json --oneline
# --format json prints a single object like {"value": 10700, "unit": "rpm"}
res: {"value": 3000, "unit": "rpm"}
